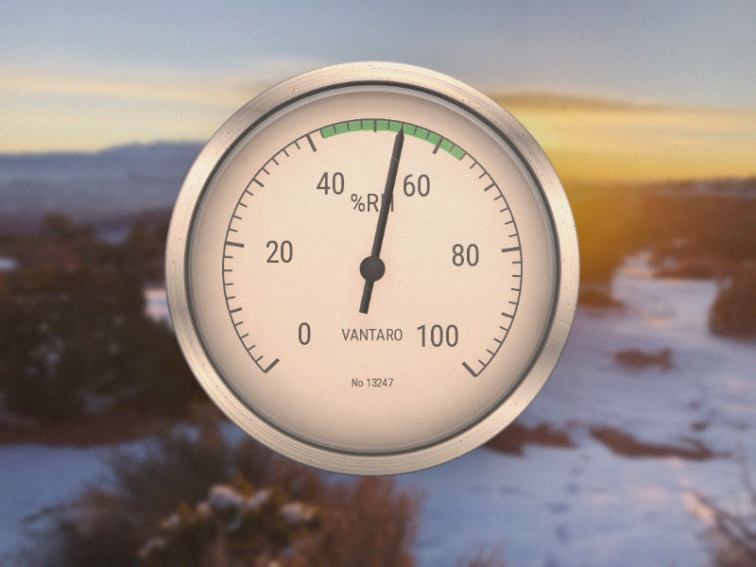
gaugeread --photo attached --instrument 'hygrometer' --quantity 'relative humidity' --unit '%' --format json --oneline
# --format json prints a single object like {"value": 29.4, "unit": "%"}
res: {"value": 54, "unit": "%"}
